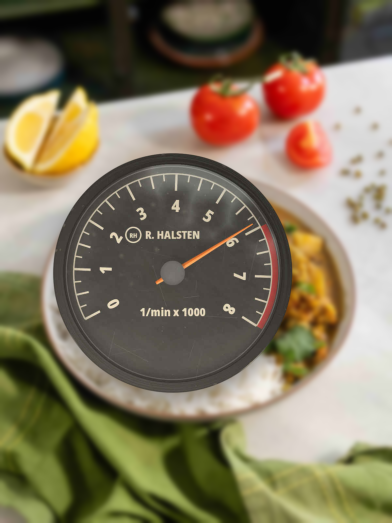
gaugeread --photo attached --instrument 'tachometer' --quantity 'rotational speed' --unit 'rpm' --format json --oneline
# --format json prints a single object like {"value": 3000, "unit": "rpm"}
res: {"value": 5875, "unit": "rpm"}
